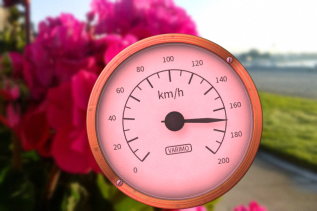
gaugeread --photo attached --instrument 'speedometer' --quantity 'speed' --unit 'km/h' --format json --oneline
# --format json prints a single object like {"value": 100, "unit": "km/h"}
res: {"value": 170, "unit": "km/h"}
